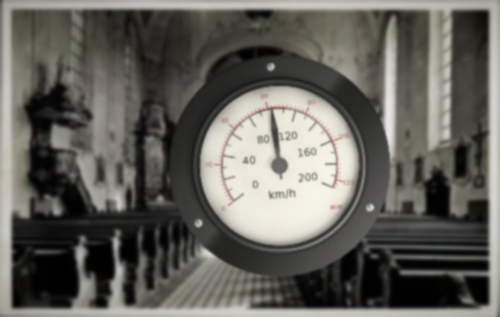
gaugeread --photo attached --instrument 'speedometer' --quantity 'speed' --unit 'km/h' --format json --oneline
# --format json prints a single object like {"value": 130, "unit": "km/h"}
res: {"value": 100, "unit": "km/h"}
